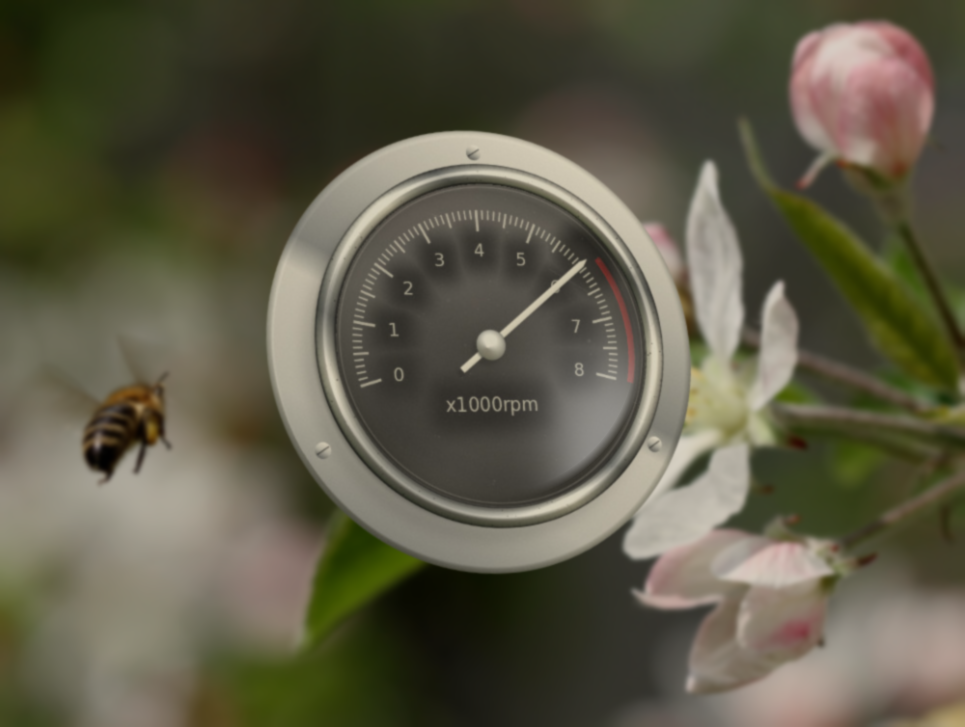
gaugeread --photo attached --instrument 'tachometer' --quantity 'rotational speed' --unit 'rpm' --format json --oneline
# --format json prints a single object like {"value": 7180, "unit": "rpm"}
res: {"value": 6000, "unit": "rpm"}
